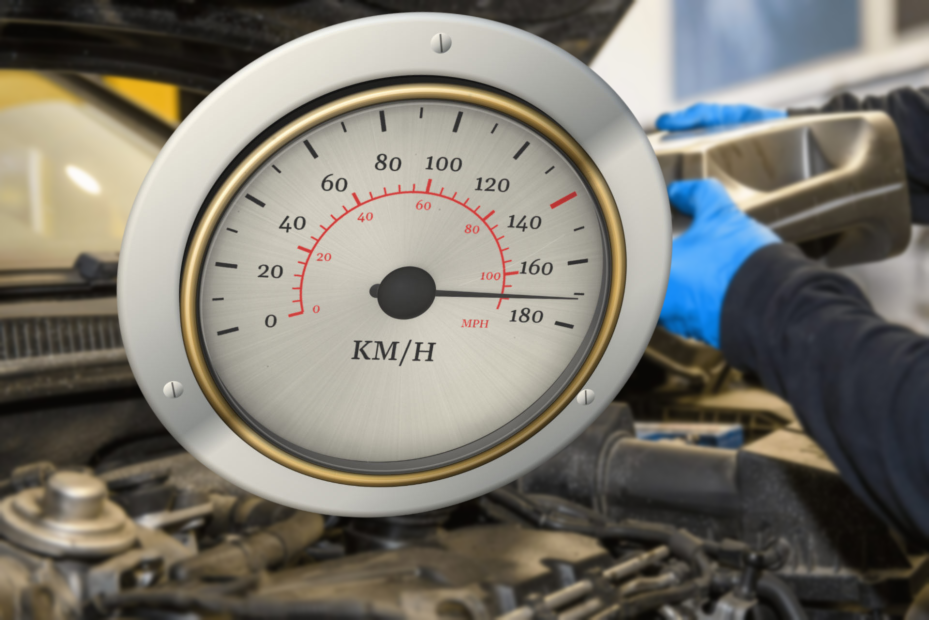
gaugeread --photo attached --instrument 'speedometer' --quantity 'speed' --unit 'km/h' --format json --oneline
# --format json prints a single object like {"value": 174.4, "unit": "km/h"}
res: {"value": 170, "unit": "km/h"}
